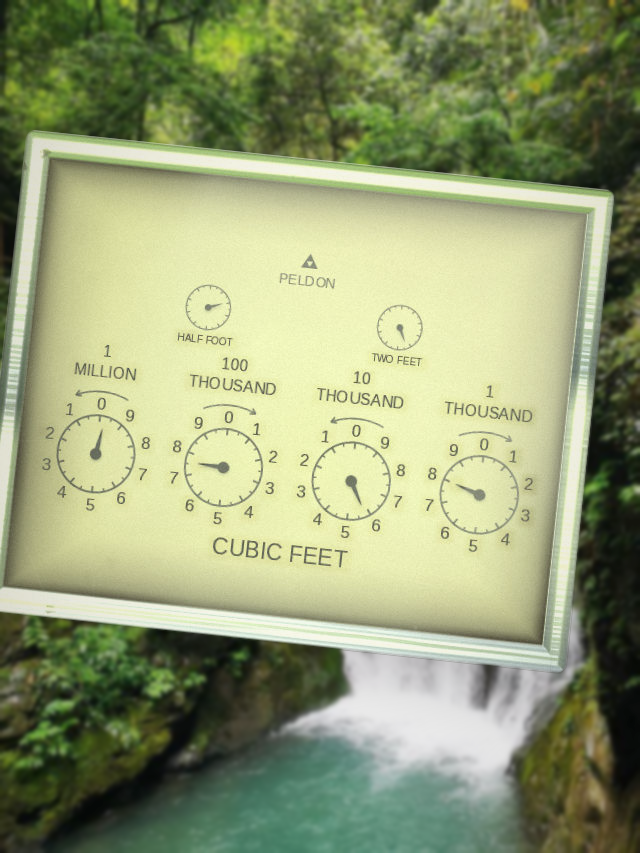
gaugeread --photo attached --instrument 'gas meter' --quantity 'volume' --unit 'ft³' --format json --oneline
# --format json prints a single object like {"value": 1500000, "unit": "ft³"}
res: {"value": 975800, "unit": "ft³"}
